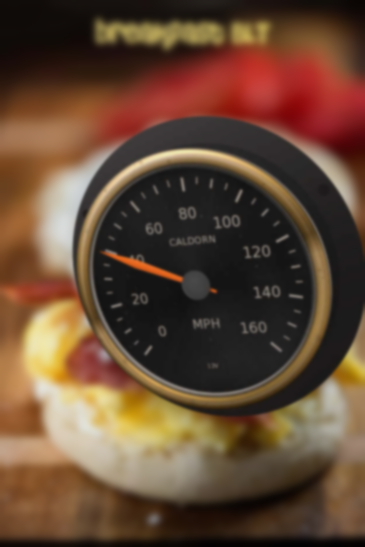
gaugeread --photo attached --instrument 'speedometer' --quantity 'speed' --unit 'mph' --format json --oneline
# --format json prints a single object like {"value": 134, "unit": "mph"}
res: {"value": 40, "unit": "mph"}
